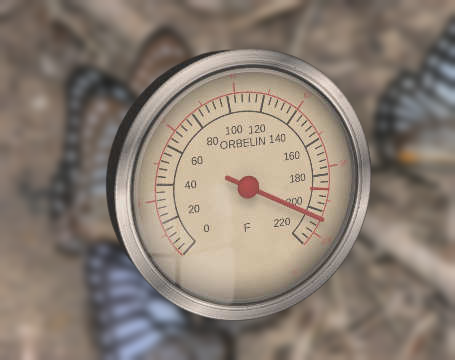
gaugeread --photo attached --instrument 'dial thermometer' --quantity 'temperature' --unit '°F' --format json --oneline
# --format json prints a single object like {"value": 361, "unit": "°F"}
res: {"value": 204, "unit": "°F"}
